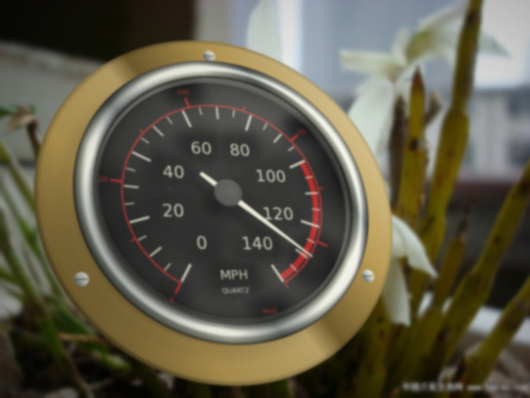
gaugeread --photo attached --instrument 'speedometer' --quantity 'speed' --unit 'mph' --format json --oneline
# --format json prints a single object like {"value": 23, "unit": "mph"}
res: {"value": 130, "unit": "mph"}
